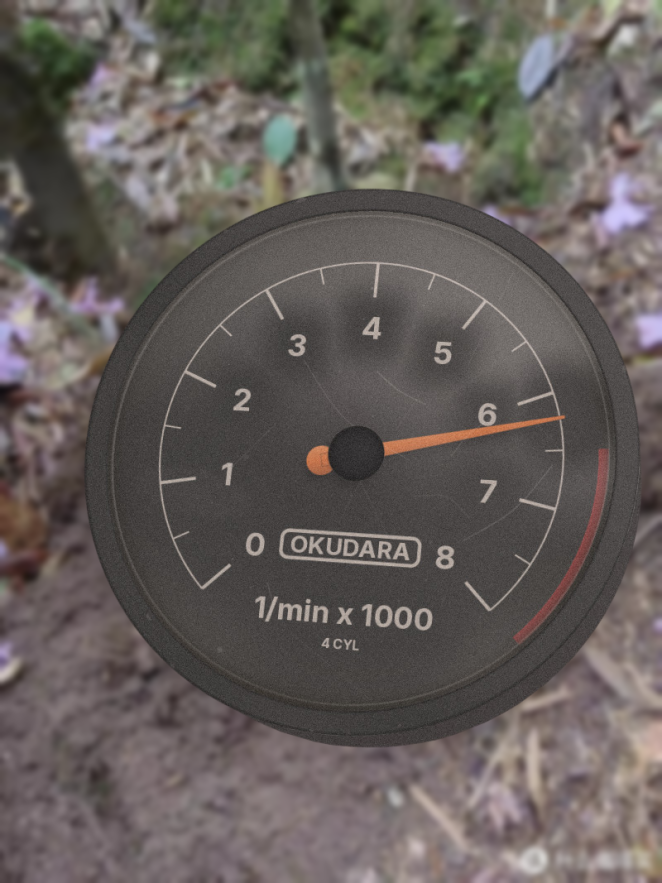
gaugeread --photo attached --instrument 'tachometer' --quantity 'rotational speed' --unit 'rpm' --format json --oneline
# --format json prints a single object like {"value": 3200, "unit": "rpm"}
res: {"value": 6250, "unit": "rpm"}
